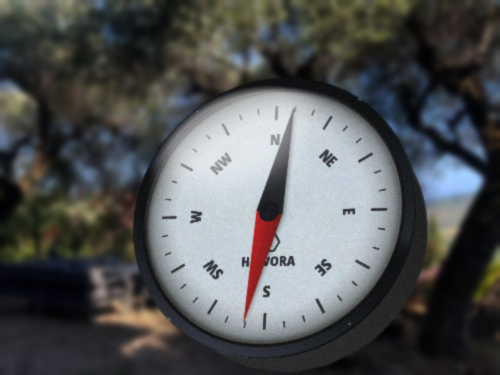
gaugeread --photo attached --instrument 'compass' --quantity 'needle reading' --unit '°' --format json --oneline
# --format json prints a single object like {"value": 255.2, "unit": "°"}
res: {"value": 190, "unit": "°"}
